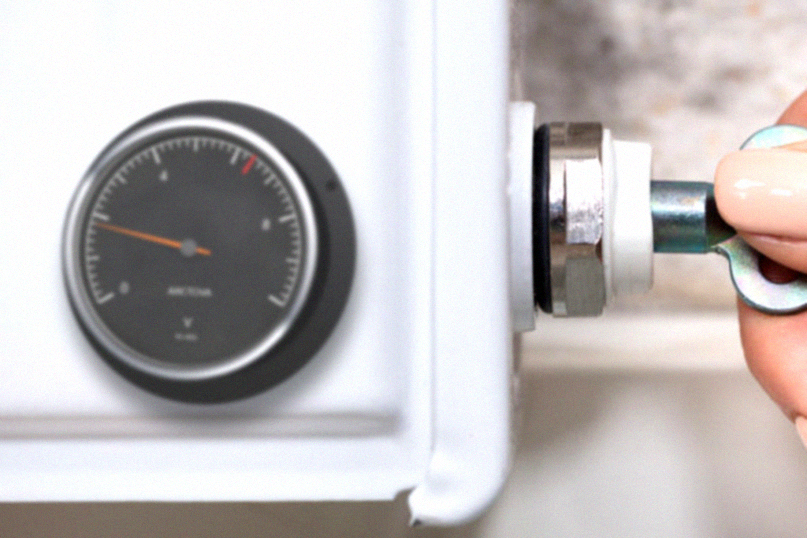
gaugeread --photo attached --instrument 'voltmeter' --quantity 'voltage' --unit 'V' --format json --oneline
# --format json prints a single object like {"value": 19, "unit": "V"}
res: {"value": 1.8, "unit": "V"}
